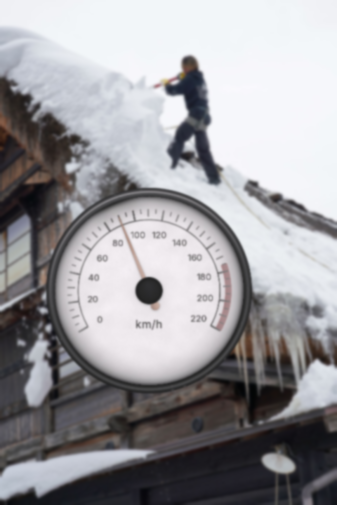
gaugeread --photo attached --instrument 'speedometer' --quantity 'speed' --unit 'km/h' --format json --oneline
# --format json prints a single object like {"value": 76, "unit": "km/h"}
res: {"value": 90, "unit": "km/h"}
